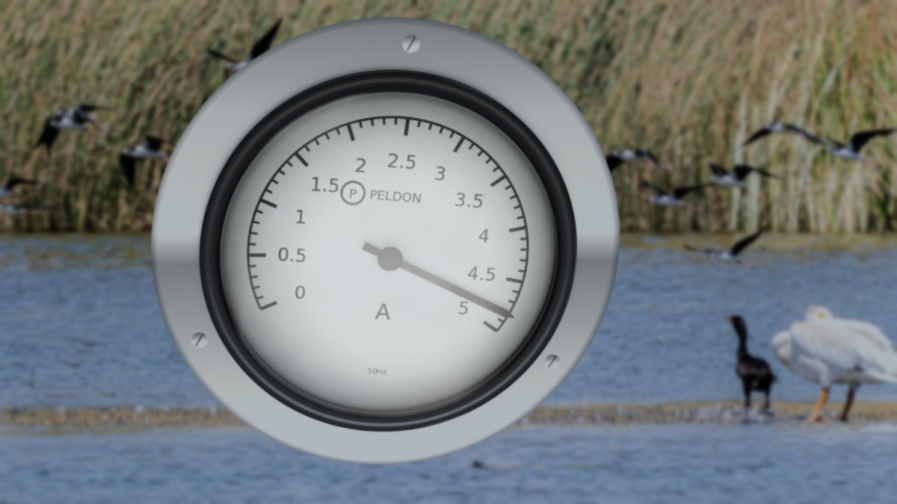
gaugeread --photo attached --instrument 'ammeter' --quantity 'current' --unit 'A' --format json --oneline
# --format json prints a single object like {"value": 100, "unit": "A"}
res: {"value": 4.8, "unit": "A"}
